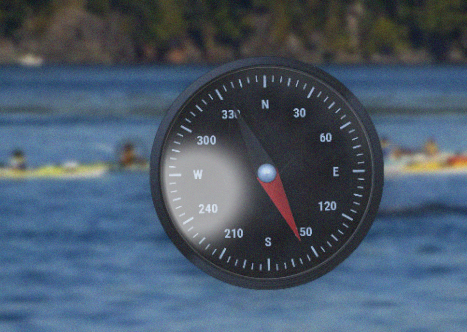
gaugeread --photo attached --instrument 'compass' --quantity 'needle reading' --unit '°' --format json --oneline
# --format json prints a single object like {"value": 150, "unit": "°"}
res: {"value": 155, "unit": "°"}
